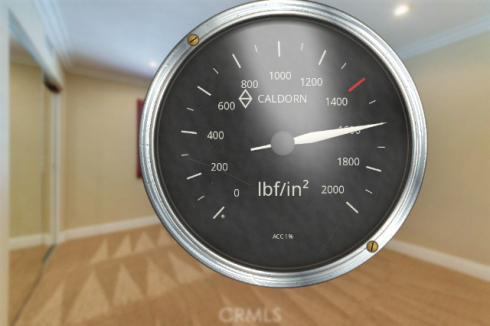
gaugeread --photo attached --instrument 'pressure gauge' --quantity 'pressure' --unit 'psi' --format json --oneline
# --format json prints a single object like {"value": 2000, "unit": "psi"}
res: {"value": 1600, "unit": "psi"}
